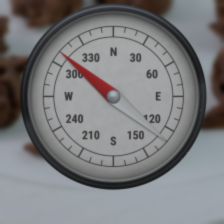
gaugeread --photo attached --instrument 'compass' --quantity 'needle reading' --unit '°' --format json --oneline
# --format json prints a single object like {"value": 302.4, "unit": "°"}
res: {"value": 310, "unit": "°"}
